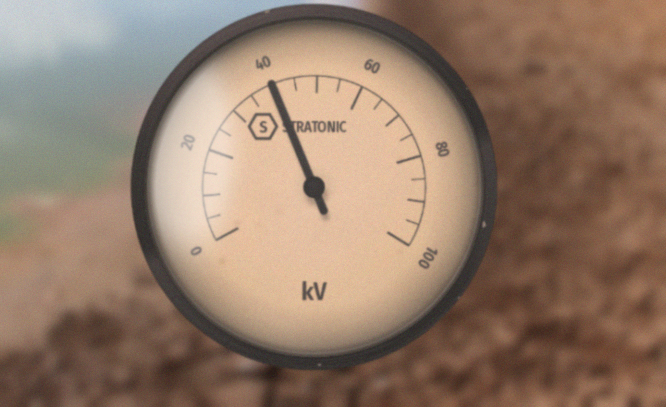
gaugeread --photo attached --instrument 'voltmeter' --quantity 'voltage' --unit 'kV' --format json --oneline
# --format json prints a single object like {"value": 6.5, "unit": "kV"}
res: {"value": 40, "unit": "kV"}
